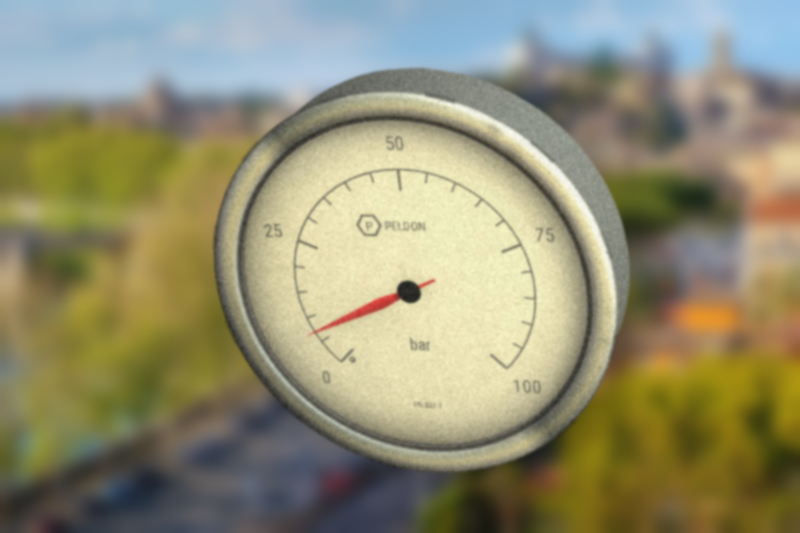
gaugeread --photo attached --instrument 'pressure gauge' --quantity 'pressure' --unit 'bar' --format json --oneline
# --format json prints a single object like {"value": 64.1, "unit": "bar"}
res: {"value": 7.5, "unit": "bar"}
